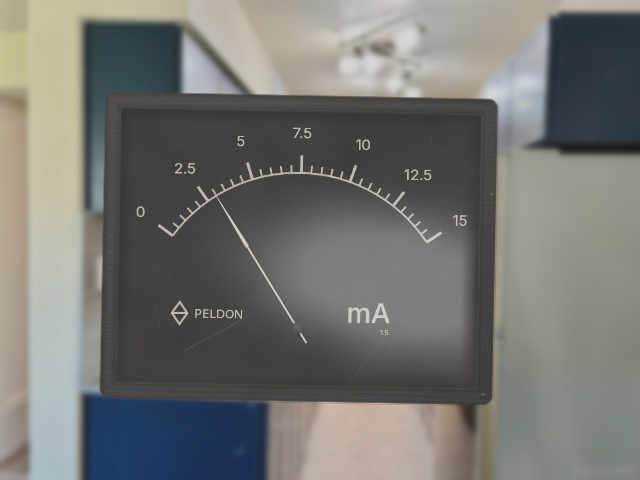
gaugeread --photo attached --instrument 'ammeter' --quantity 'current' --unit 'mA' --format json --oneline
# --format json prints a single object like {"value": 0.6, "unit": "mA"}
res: {"value": 3, "unit": "mA"}
